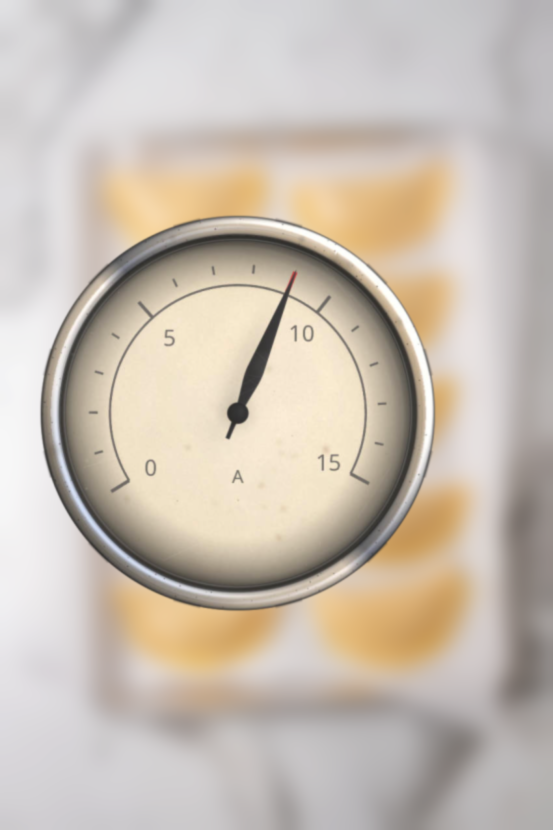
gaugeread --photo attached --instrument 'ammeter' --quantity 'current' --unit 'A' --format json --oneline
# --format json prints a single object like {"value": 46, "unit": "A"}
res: {"value": 9, "unit": "A"}
